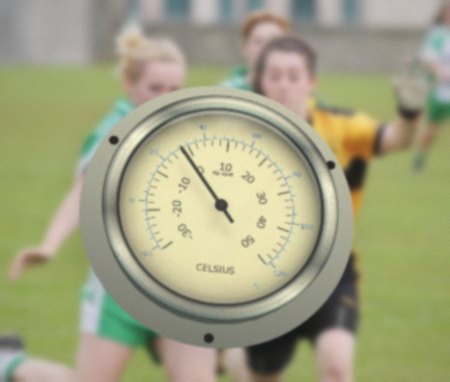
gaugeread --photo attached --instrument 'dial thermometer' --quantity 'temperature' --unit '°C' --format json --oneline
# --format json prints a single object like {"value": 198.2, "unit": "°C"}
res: {"value": -2, "unit": "°C"}
